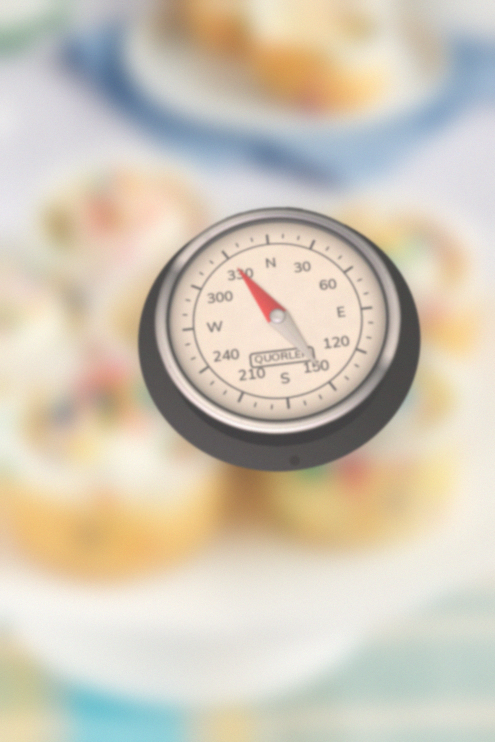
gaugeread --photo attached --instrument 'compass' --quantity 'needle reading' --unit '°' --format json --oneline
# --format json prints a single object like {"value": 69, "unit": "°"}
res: {"value": 330, "unit": "°"}
